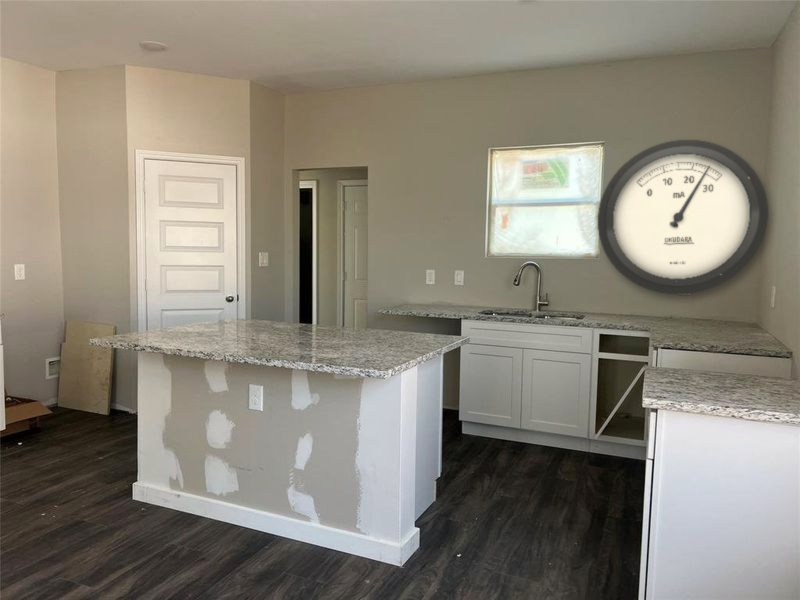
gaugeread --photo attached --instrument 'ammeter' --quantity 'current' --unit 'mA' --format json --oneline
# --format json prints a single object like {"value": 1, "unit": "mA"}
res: {"value": 25, "unit": "mA"}
